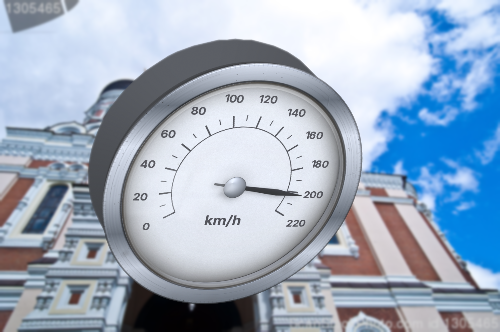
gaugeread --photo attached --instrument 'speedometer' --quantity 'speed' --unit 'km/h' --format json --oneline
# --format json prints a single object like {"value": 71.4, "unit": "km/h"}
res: {"value": 200, "unit": "km/h"}
